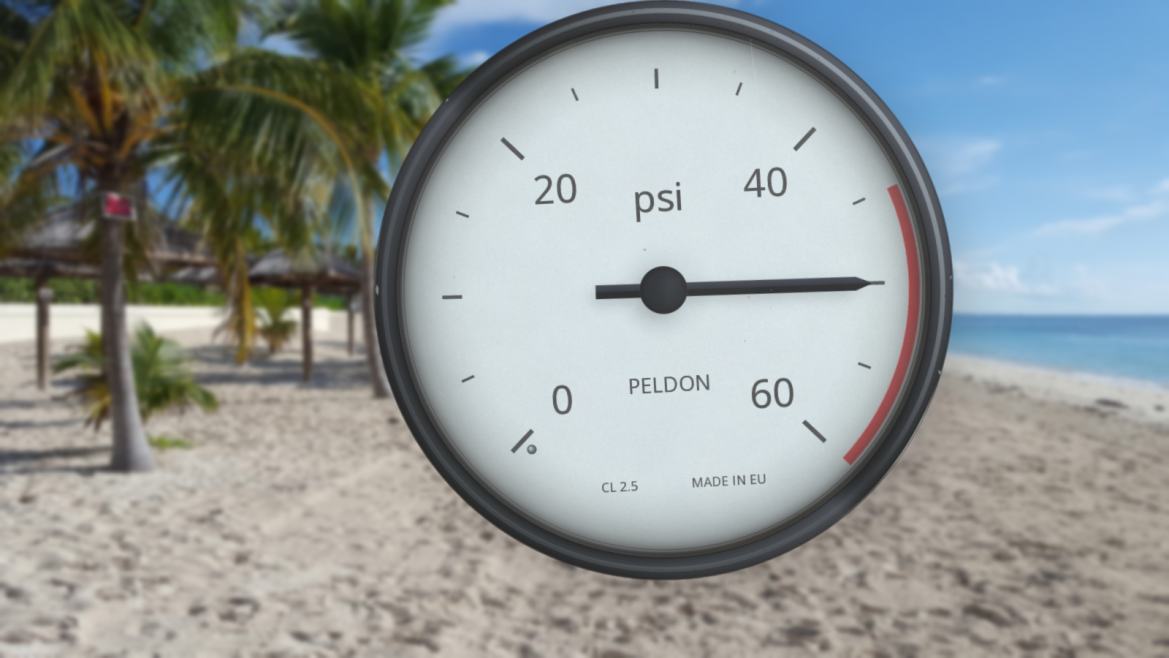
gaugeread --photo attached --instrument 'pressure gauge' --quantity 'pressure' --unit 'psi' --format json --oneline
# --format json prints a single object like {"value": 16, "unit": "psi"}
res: {"value": 50, "unit": "psi"}
